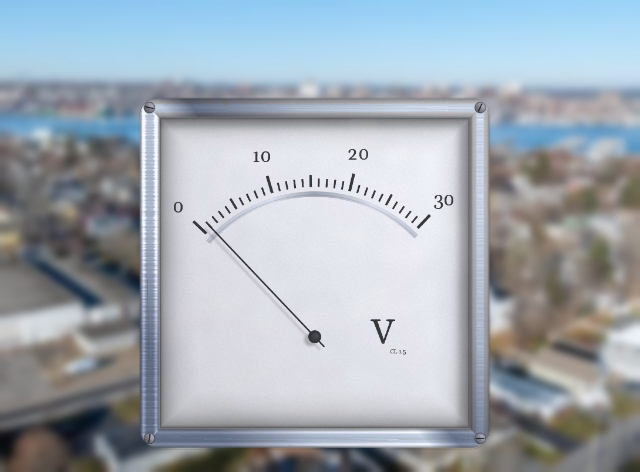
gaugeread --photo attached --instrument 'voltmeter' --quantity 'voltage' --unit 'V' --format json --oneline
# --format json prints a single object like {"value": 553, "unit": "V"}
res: {"value": 1, "unit": "V"}
